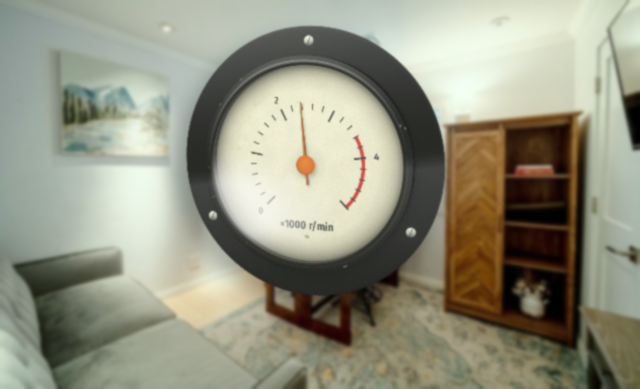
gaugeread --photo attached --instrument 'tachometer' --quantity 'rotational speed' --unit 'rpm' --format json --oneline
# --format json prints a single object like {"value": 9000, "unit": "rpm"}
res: {"value": 2400, "unit": "rpm"}
